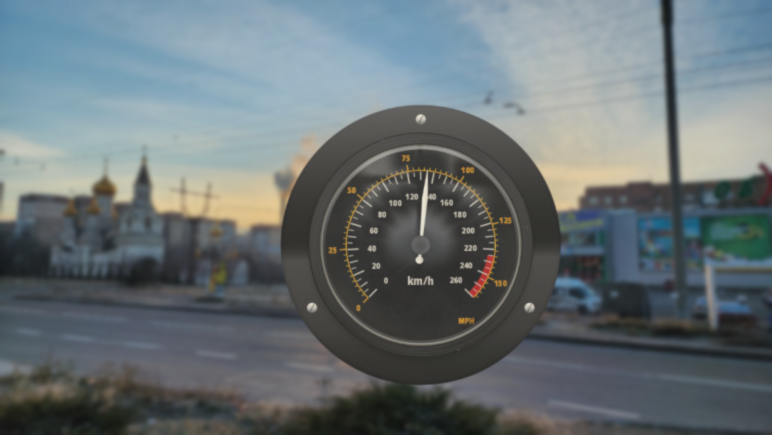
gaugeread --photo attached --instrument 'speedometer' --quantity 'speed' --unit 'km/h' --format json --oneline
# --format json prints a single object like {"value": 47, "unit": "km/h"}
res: {"value": 135, "unit": "km/h"}
